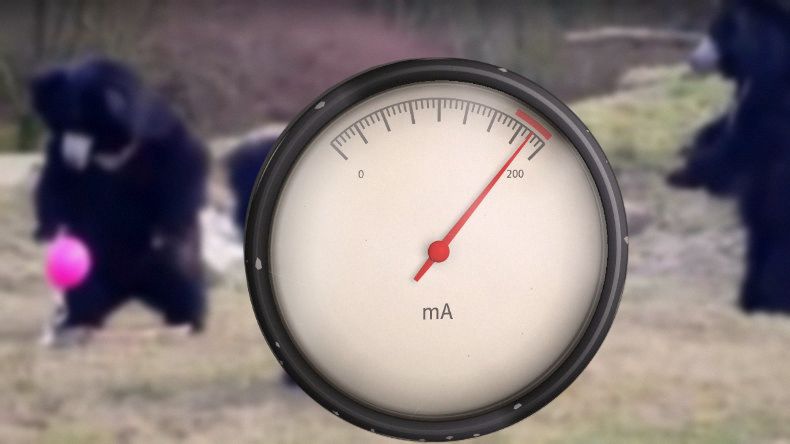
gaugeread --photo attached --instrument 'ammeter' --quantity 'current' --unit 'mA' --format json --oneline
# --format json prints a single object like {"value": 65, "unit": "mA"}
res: {"value": 185, "unit": "mA"}
